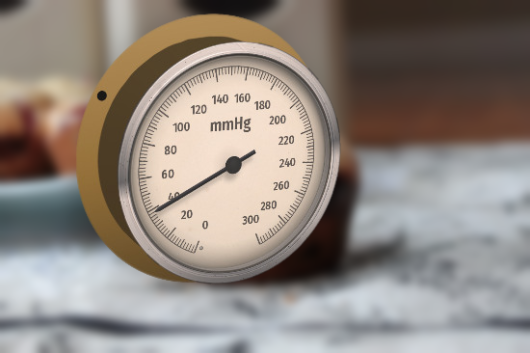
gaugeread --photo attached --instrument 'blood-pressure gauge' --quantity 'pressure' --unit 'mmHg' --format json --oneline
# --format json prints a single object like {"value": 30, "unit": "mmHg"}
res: {"value": 40, "unit": "mmHg"}
